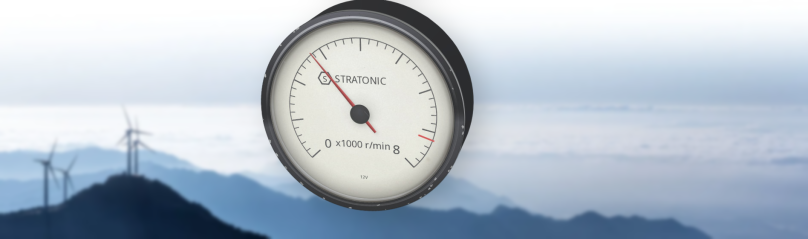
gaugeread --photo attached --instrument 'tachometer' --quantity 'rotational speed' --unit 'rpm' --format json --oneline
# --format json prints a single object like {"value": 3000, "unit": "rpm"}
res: {"value": 2800, "unit": "rpm"}
